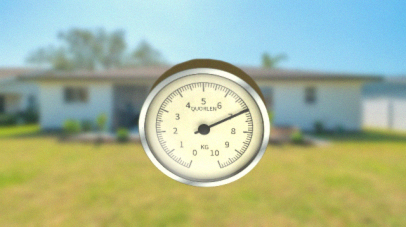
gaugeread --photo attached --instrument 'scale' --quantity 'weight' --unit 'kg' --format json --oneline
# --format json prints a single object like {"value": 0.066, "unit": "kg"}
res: {"value": 7, "unit": "kg"}
